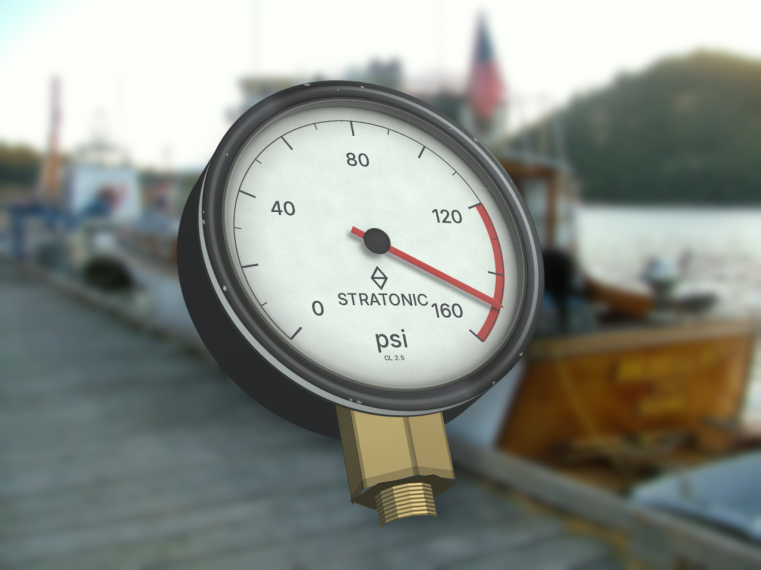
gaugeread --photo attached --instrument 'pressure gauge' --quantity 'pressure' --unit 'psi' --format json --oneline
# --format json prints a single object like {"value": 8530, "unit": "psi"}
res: {"value": 150, "unit": "psi"}
